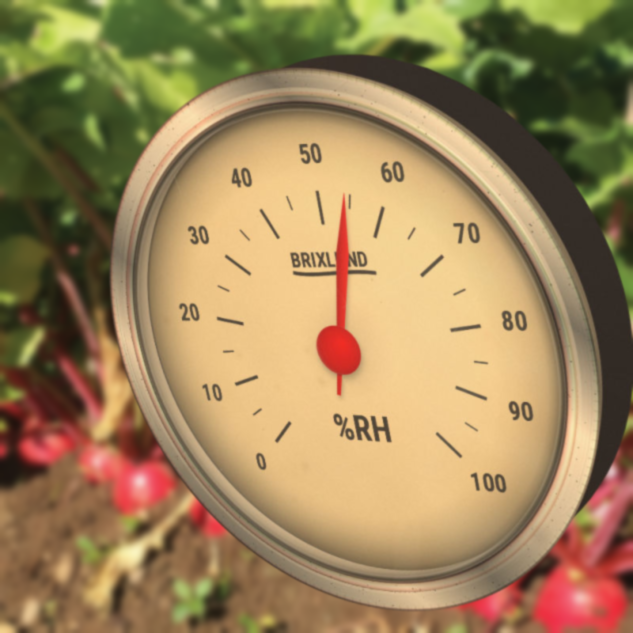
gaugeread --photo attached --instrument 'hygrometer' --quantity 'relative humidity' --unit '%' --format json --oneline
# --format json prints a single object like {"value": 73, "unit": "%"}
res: {"value": 55, "unit": "%"}
